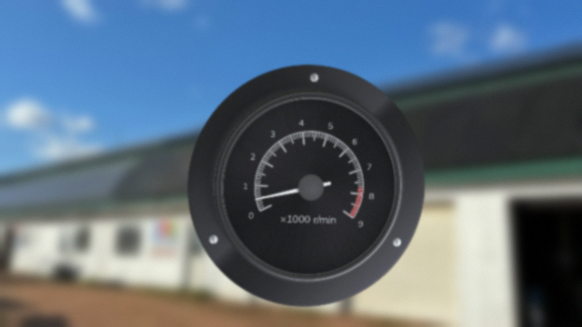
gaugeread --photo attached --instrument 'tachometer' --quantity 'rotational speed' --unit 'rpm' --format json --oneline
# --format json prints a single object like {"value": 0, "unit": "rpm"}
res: {"value": 500, "unit": "rpm"}
